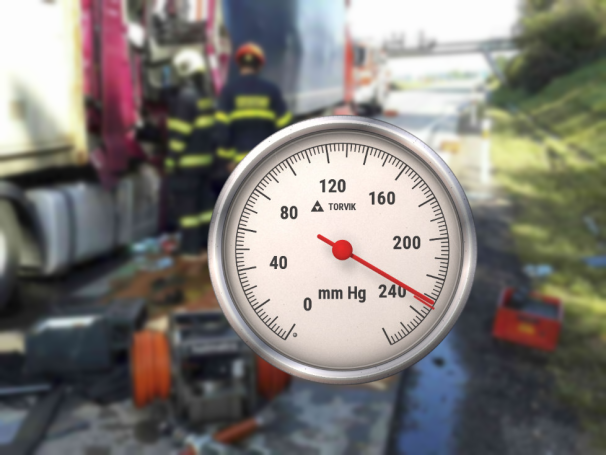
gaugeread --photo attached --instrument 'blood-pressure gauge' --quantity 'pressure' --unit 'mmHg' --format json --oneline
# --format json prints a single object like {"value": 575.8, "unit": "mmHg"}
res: {"value": 232, "unit": "mmHg"}
